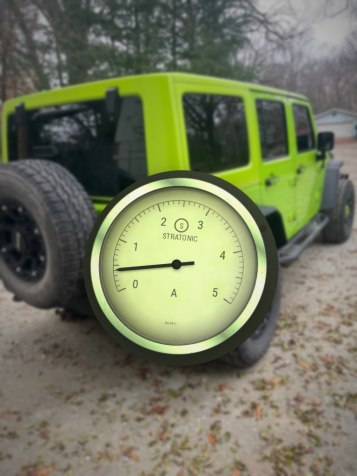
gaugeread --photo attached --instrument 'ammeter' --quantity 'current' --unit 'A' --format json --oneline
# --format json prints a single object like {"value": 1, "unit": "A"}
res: {"value": 0.4, "unit": "A"}
